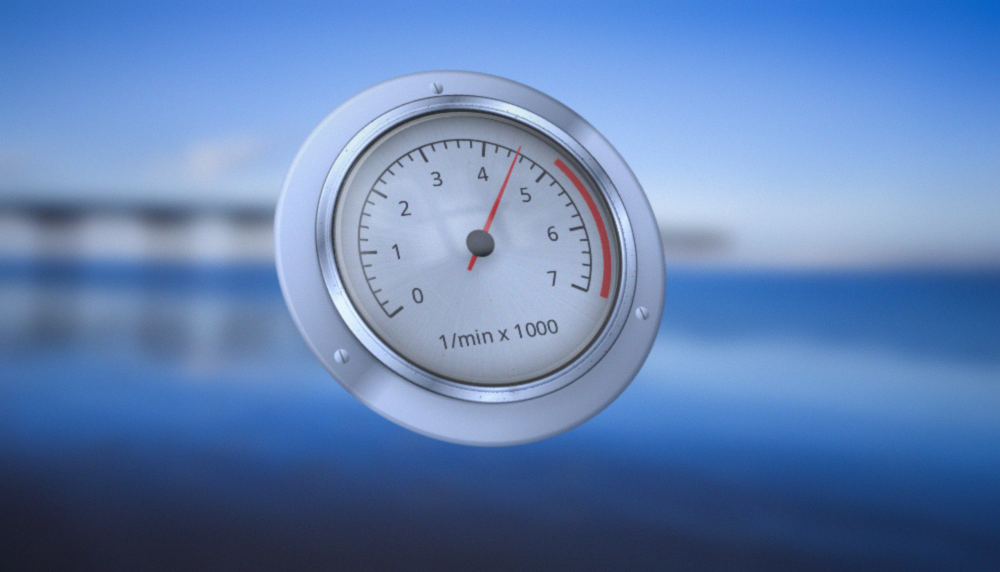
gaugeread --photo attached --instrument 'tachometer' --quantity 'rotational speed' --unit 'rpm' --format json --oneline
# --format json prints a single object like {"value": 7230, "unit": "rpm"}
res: {"value": 4500, "unit": "rpm"}
